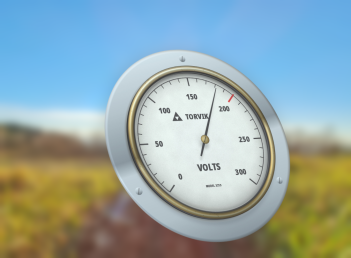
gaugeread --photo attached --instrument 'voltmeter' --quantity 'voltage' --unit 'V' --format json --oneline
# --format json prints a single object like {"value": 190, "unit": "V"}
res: {"value": 180, "unit": "V"}
